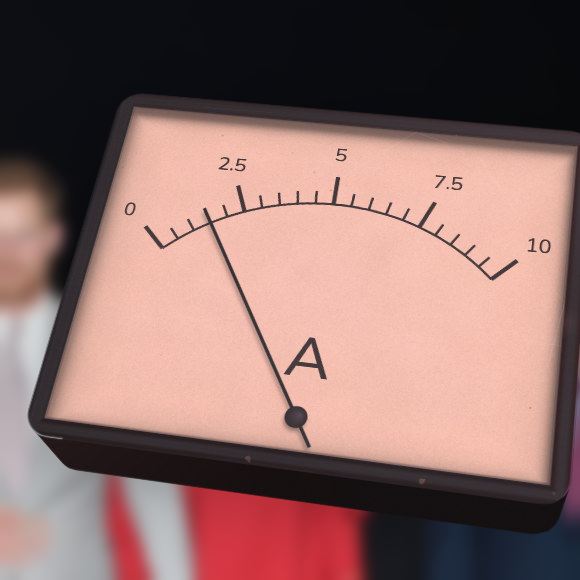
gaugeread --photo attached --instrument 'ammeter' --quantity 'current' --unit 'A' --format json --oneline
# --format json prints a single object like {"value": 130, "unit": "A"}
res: {"value": 1.5, "unit": "A"}
